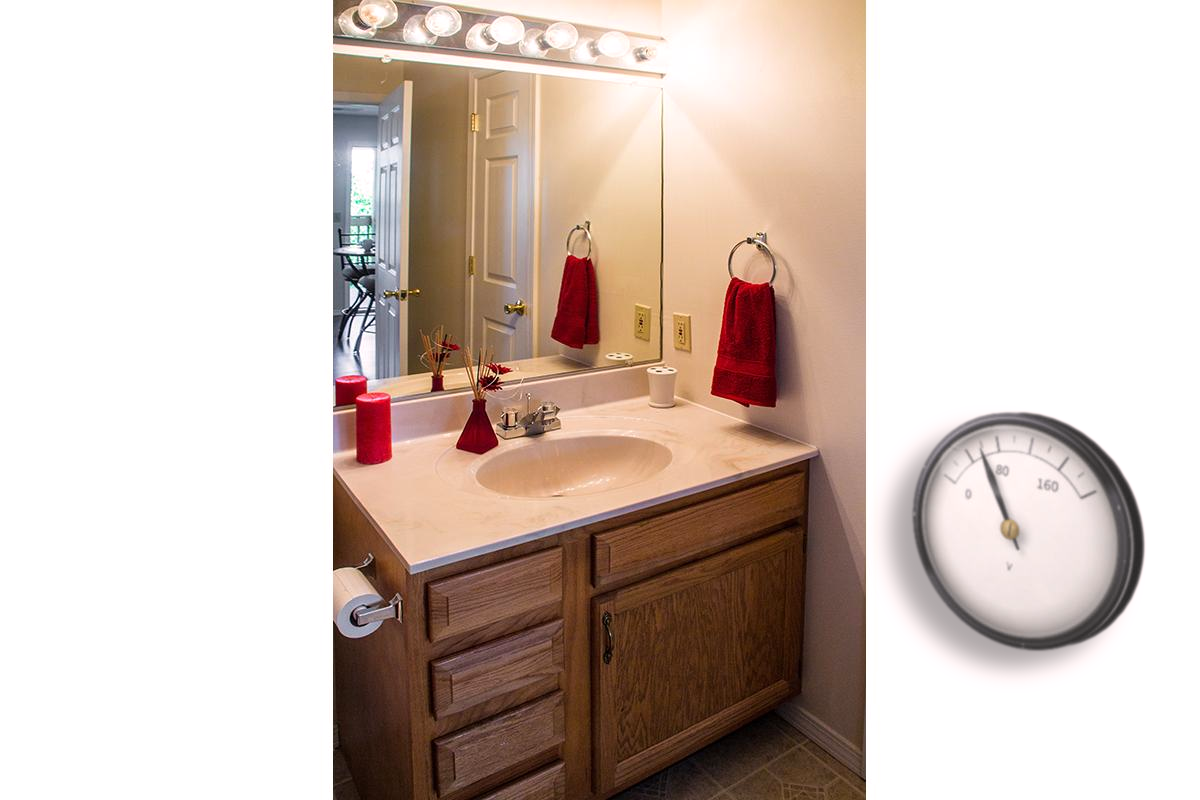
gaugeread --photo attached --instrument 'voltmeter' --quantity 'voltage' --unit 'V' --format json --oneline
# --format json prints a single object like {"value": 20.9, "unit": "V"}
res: {"value": 60, "unit": "V"}
